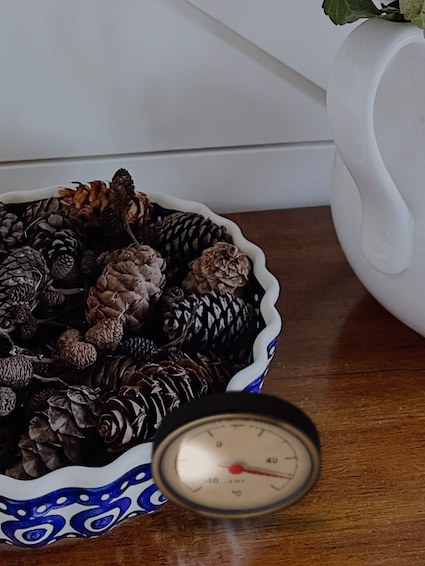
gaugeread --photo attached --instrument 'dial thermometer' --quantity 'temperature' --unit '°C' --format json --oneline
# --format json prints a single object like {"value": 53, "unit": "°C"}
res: {"value": 50, "unit": "°C"}
